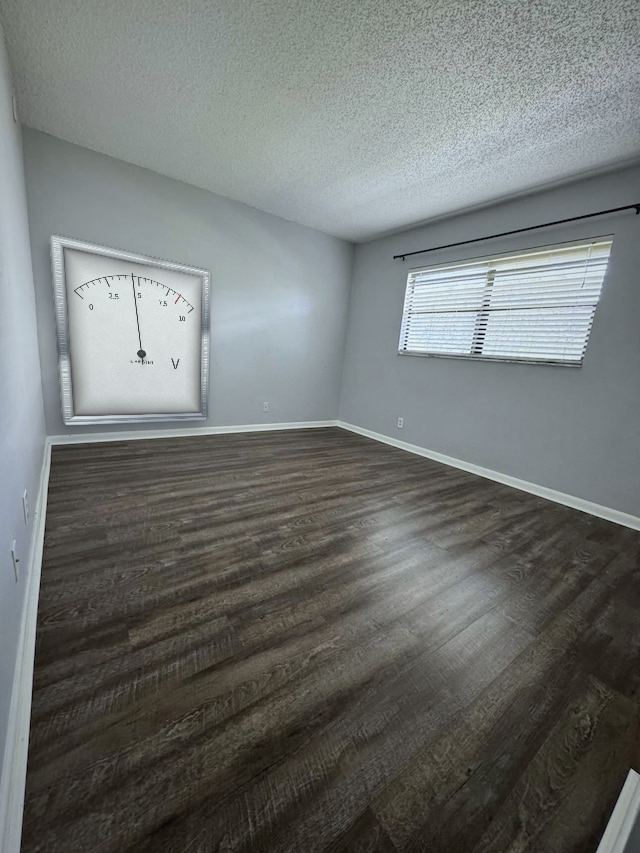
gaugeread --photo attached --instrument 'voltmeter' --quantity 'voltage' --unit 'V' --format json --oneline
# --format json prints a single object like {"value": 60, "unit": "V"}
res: {"value": 4.5, "unit": "V"}
